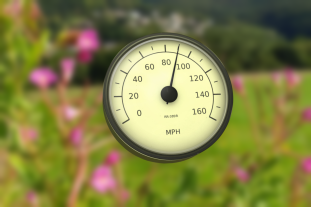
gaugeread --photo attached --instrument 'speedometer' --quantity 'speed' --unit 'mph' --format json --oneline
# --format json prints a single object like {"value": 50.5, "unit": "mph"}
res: {"value": 90, "unit": "mph"}
